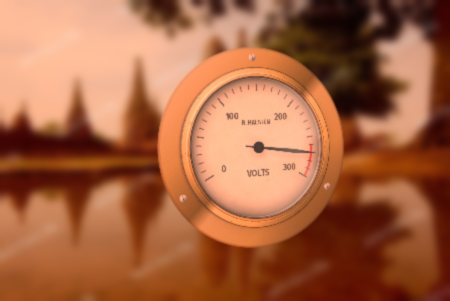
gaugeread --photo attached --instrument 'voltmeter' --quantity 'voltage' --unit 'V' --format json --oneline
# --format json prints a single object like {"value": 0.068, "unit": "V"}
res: {"value": 270, "unit": "V"}
